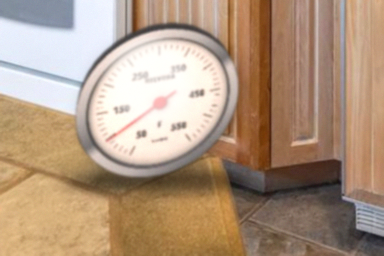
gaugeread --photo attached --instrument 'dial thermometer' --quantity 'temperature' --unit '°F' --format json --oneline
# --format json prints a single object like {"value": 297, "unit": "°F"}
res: {"value": 100, "unit": "°F"}
